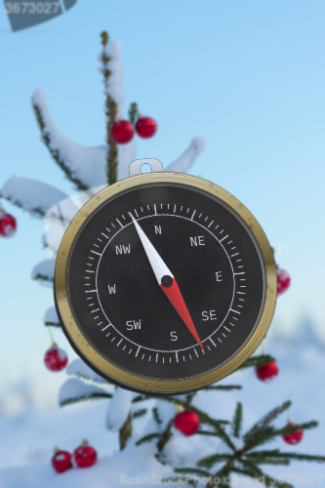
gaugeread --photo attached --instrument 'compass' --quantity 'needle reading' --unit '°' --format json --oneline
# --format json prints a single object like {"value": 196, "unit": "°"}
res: {"value": 160, "unit": "°"}
